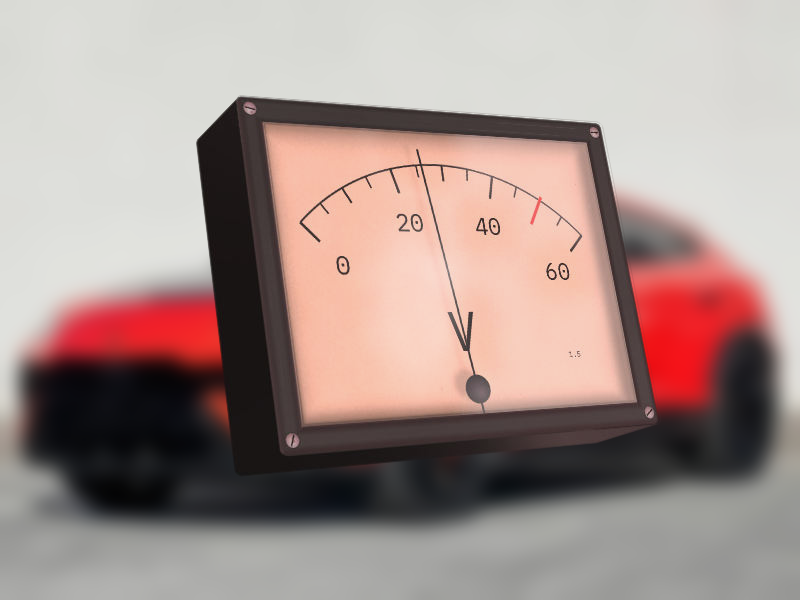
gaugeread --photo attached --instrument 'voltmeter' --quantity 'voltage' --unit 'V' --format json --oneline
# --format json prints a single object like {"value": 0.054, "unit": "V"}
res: {"value": 25, "unit": "V"}
